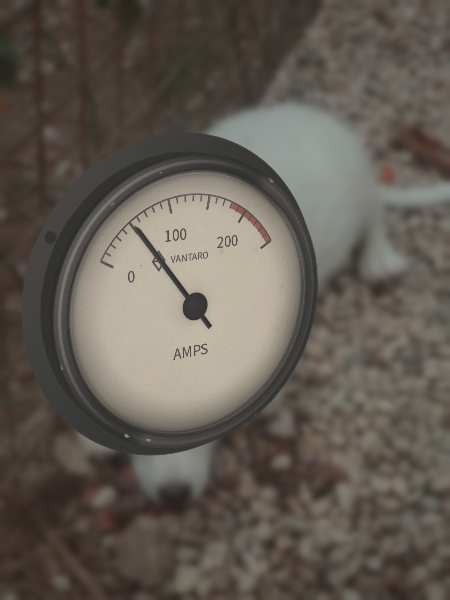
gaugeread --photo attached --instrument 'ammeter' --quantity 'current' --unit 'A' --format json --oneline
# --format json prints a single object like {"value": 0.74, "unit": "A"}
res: {"value": 50, "unit": "A"}
